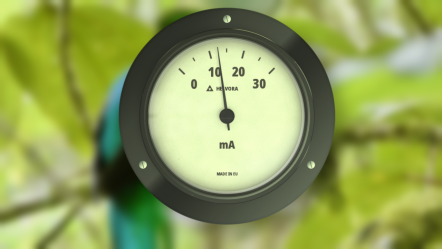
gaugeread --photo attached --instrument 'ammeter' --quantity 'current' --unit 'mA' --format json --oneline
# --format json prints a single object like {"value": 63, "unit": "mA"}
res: {"value": 12.5, "unit": "mA"}
